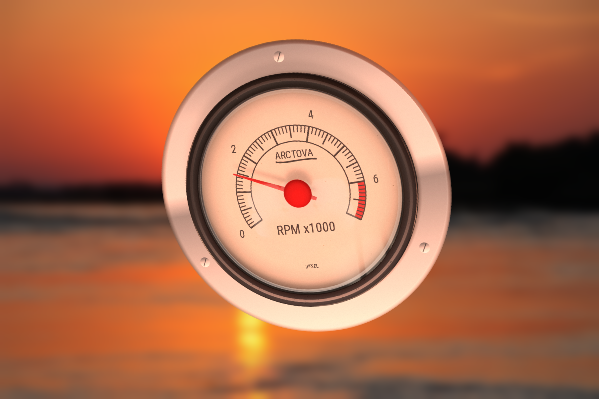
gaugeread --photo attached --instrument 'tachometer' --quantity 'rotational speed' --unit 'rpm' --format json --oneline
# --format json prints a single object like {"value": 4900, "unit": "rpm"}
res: {"value": 1500, "unit": "rpm"}
